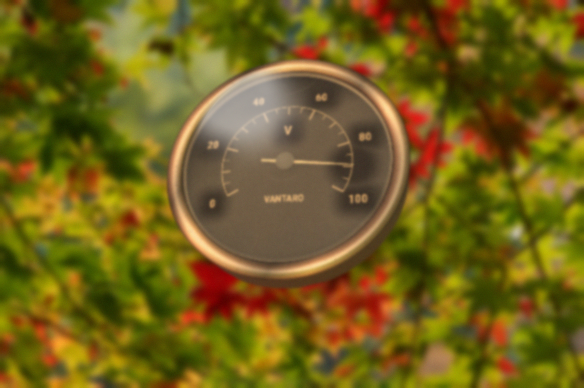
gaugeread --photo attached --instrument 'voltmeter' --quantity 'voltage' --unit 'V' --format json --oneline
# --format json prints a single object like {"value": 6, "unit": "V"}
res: {"value": 90, "unit": "V"}
